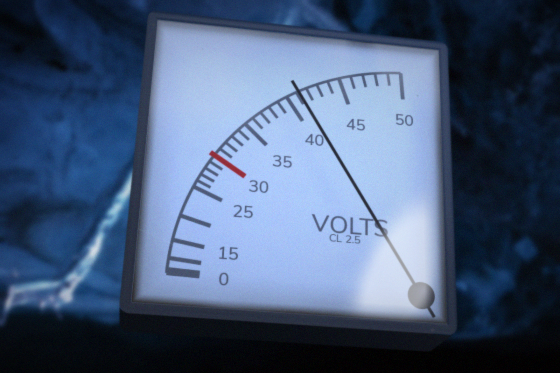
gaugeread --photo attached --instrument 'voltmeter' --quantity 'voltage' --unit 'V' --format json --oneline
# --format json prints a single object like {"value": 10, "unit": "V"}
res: {"value": 41, "unit": "V"}
